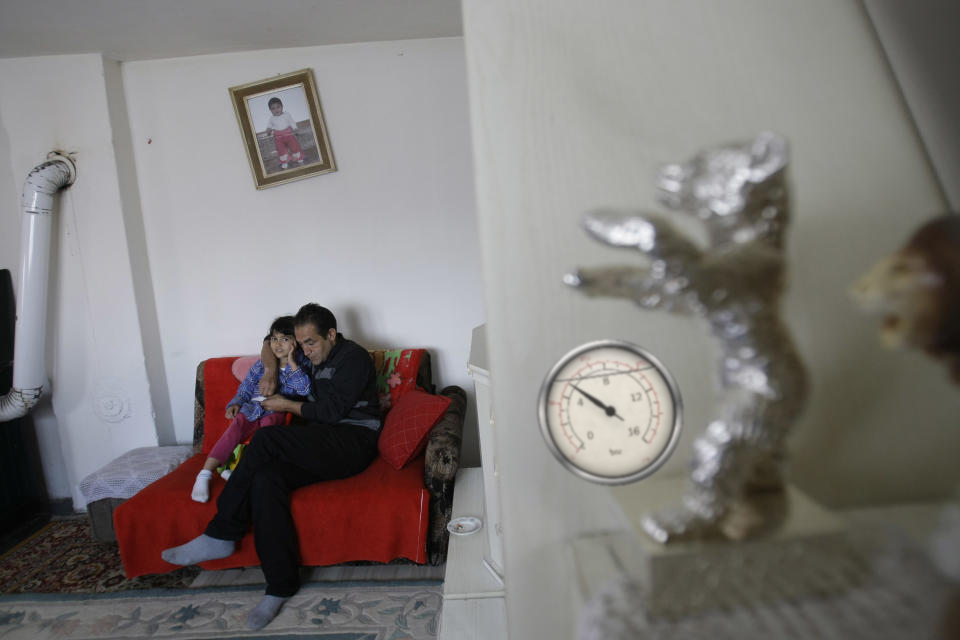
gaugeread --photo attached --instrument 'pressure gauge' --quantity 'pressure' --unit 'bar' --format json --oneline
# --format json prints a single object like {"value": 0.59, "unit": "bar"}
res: {"value": 5, "unit": "bar"}
